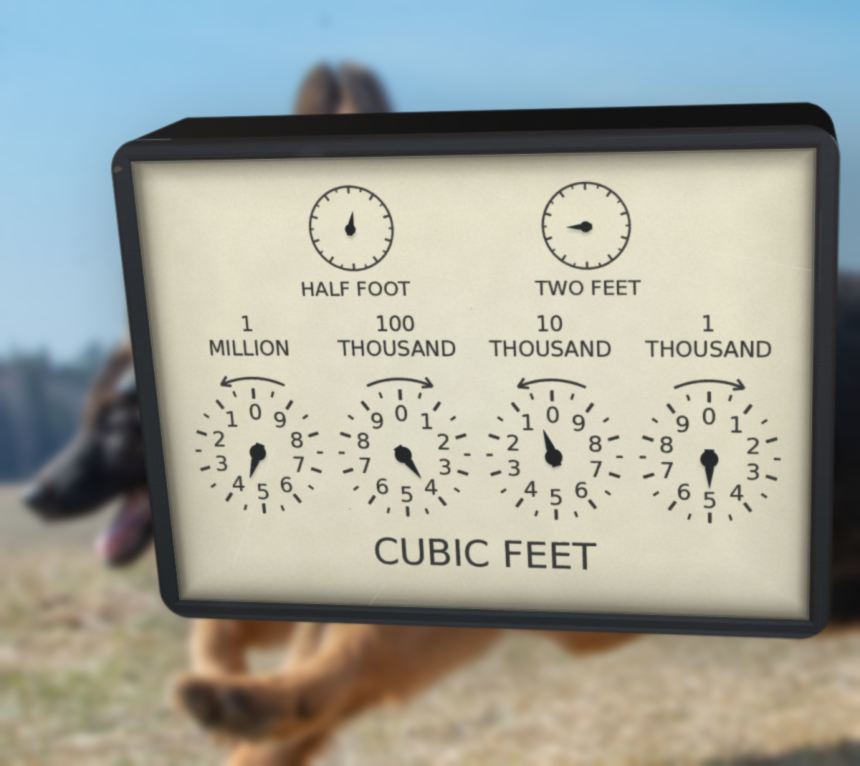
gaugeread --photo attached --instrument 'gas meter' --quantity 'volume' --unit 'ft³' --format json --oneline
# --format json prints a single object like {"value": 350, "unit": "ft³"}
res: {"value": 440500, "unit": "ft³"}
